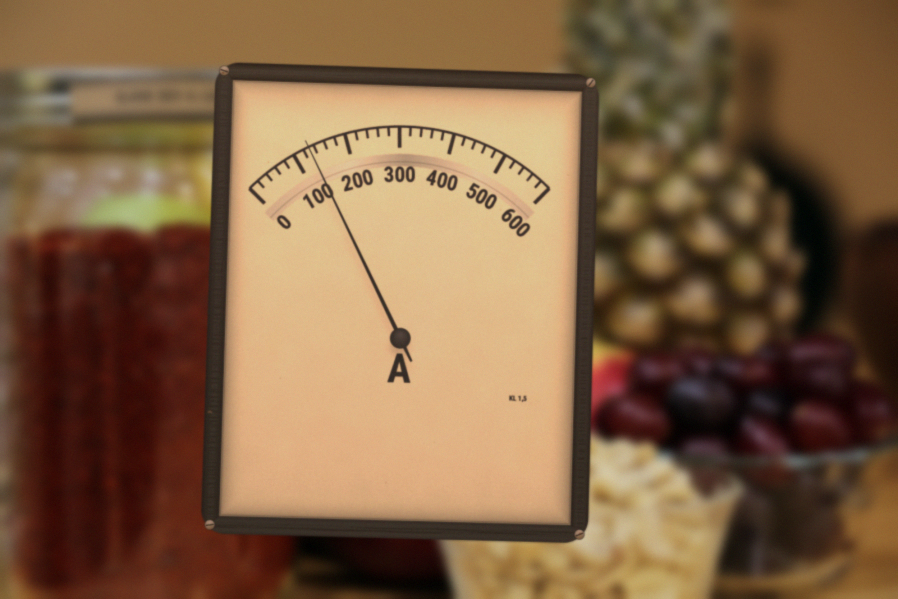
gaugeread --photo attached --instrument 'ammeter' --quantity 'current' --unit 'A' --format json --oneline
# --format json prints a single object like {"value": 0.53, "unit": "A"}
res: {"value": 130, "unit": "A"}
